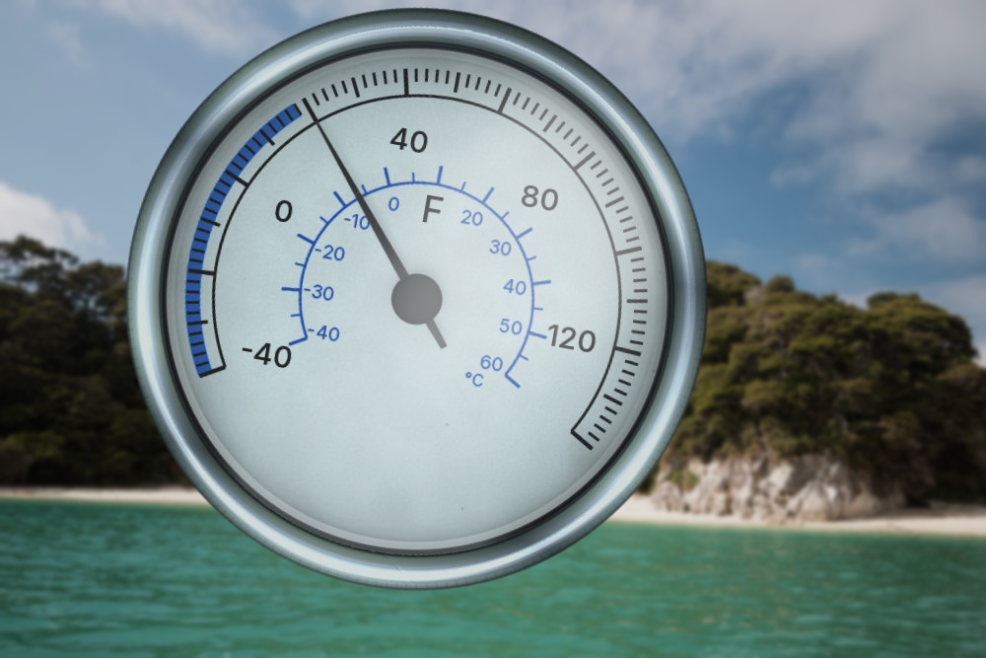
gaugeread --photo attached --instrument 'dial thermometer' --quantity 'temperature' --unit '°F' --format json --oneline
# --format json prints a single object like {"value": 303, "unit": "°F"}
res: {"value": 20, "unit": "°F"}
